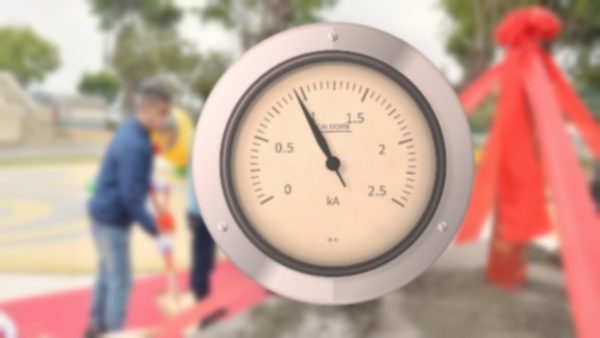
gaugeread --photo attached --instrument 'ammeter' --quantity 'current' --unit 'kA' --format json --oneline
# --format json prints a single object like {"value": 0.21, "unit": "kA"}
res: {"value": 0.95, "unit": "kA"}
